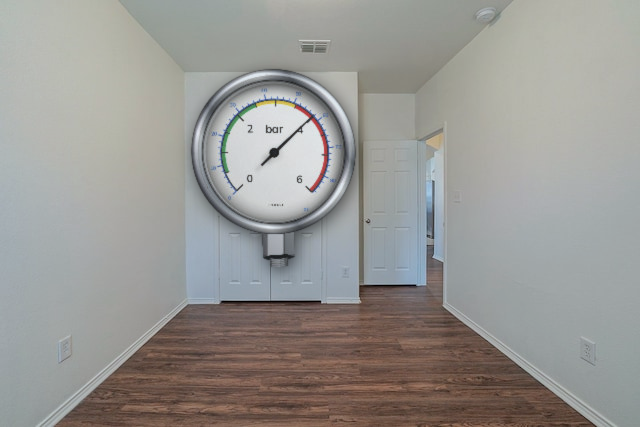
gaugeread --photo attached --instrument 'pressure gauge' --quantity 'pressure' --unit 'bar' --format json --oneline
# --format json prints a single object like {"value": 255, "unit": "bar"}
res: {"value": 4, "unit": "bar"}
